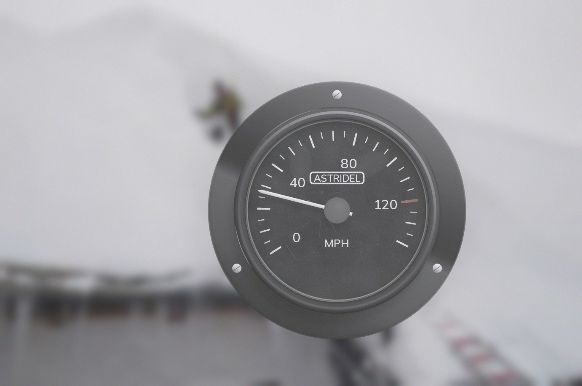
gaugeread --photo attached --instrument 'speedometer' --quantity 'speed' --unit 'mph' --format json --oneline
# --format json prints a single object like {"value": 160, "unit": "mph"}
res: {"value": 27.5, "unit": "mph"}
